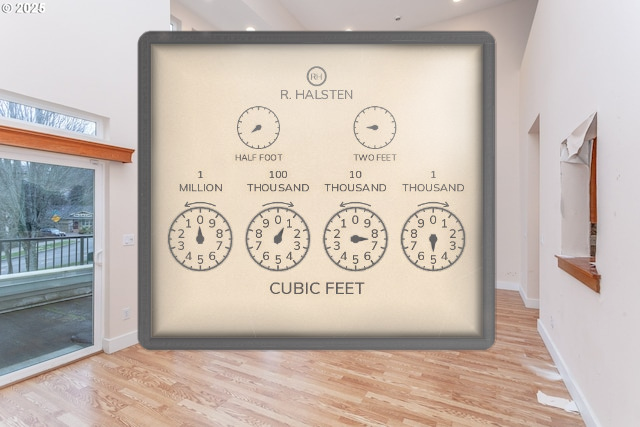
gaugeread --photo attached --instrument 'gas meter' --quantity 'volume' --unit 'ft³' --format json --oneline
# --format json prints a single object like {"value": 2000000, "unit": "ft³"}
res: {"value": 7500, "unit": "ft³"}
